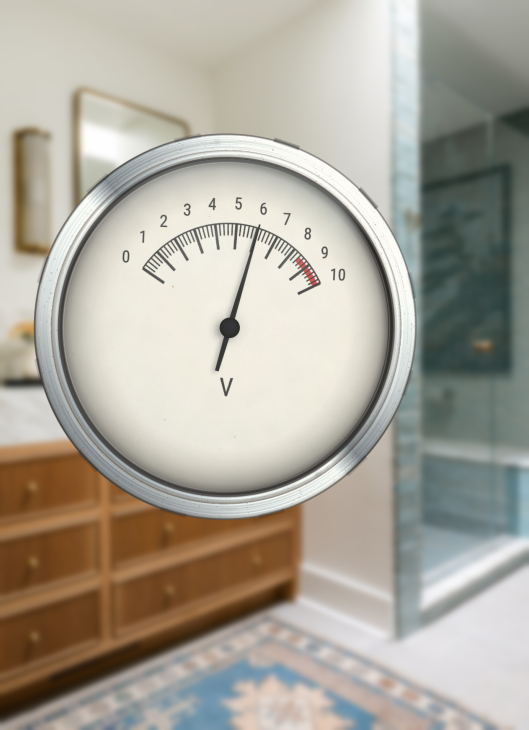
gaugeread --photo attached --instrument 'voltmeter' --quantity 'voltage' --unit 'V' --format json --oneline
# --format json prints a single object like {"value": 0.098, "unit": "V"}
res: {"value": 6, "unit": "V"}
